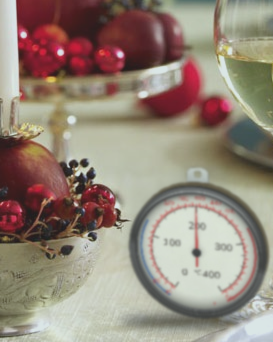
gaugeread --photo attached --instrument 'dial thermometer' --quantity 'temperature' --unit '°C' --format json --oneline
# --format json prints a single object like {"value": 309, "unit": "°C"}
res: {"value": 200, "unit": "°C"}
